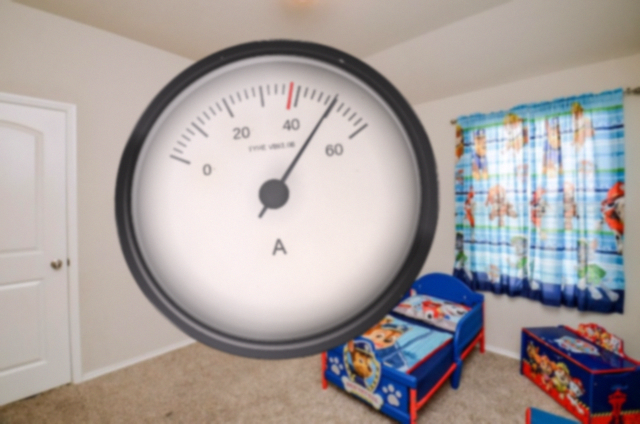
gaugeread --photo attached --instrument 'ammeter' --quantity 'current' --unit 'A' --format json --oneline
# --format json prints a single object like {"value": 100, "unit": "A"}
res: {"value": 50, "unit": "A"}
